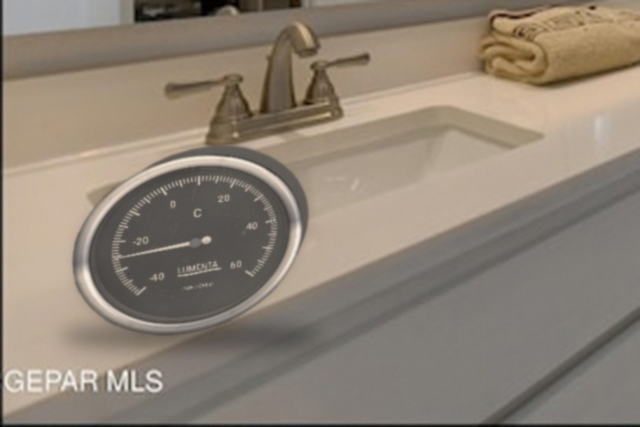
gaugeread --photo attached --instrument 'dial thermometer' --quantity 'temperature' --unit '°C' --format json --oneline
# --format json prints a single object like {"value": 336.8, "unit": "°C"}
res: {"value": -25, "unit": "°C"}
